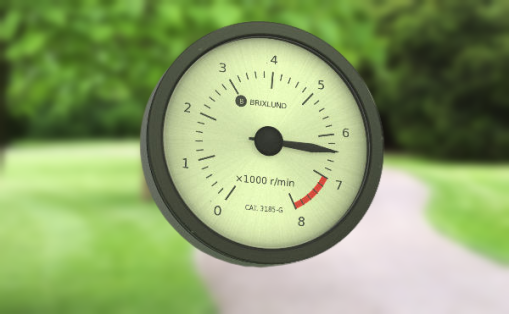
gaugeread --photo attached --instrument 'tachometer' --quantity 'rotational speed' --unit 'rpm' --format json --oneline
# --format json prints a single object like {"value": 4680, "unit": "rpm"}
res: {"value": 6400, "unit": "rpm"}
